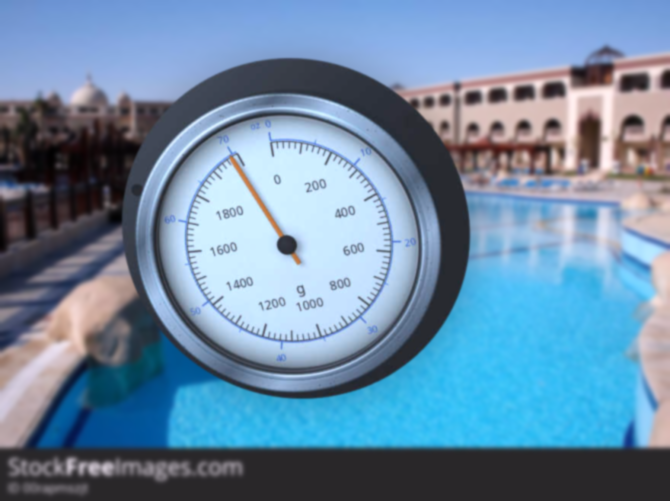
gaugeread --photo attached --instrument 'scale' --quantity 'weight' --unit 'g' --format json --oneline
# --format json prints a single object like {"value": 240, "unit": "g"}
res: {"value": 1980, "unit": "g"}
